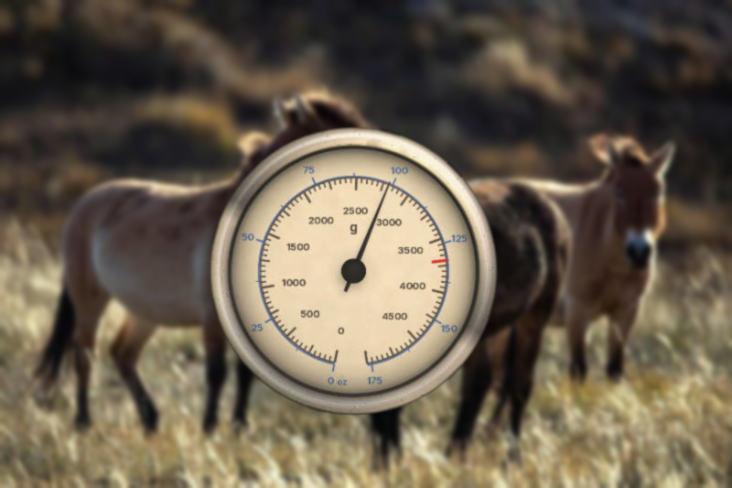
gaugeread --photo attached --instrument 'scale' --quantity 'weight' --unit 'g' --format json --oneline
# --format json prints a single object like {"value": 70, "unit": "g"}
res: {"value": 2800, "unit": "g"}
